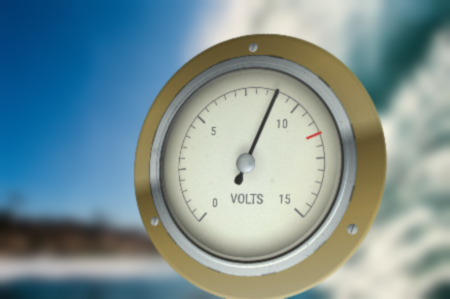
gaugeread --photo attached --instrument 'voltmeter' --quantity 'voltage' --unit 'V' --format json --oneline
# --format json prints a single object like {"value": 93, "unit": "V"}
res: {"value": 9, "unit": "V"}
